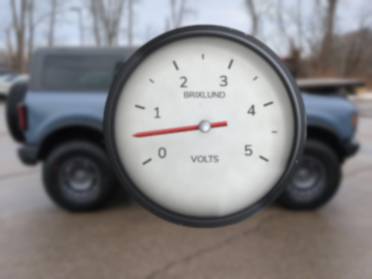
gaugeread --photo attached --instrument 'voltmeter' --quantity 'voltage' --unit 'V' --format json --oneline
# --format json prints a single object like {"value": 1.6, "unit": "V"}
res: {"value": 0.5, "unit": "V"}
